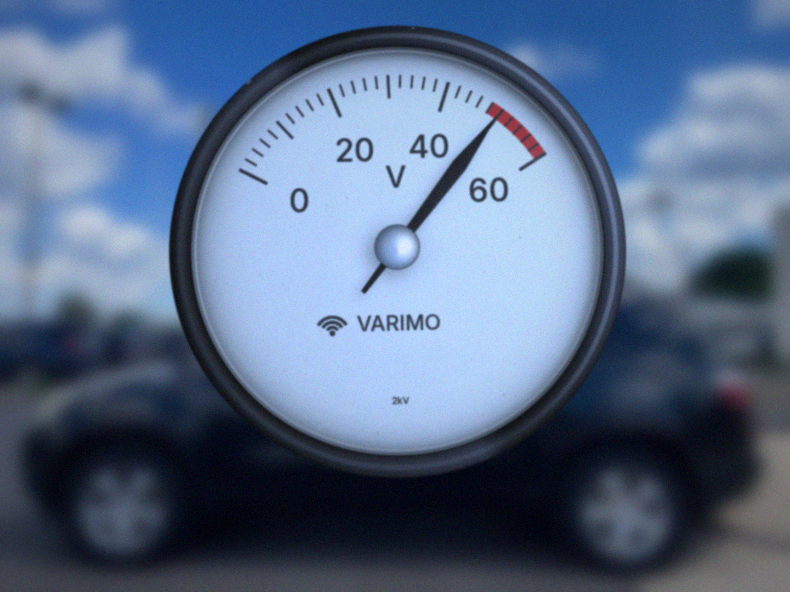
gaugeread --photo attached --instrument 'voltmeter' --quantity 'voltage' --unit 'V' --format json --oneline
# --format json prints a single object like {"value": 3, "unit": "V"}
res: {"value": 50, "unit": "V"}
